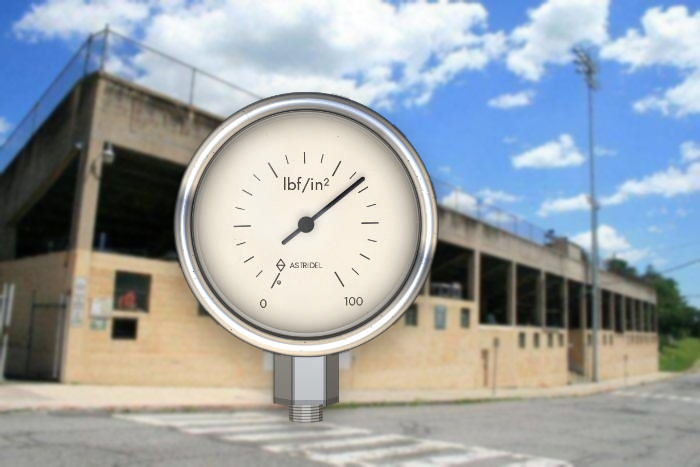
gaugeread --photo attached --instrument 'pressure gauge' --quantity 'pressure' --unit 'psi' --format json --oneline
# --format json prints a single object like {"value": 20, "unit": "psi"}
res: {"value": 67.5, "unit": "psi"}
